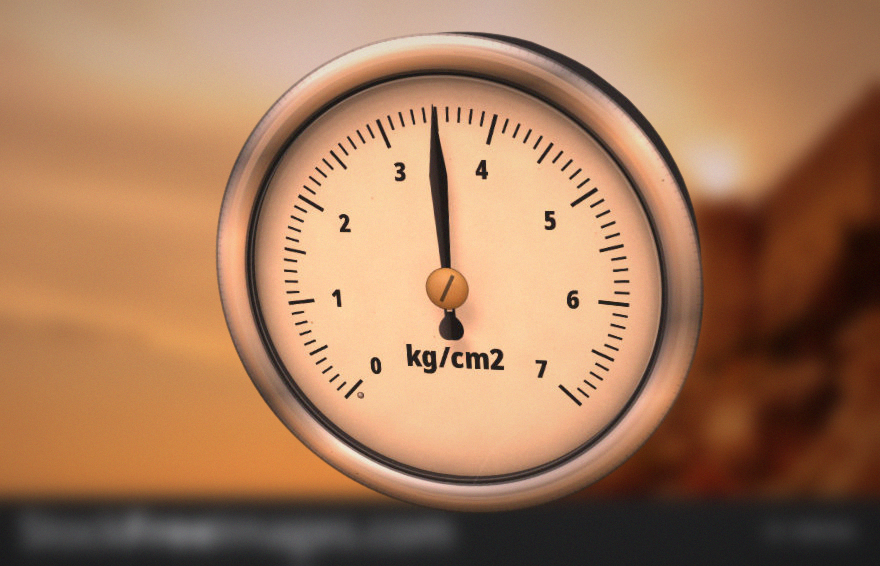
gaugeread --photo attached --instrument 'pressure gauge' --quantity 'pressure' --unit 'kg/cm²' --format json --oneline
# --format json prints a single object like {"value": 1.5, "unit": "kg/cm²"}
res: {"value": 3.5, "unit": "kg/cm²"}
